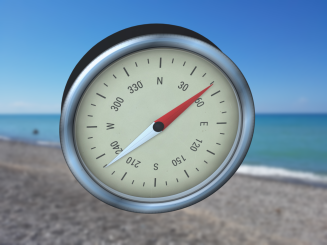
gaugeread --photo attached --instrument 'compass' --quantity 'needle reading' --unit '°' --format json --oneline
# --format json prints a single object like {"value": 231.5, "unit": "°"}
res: {"value": 50, "unit": "°"}
